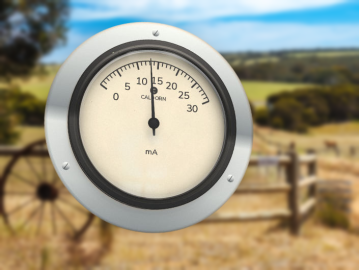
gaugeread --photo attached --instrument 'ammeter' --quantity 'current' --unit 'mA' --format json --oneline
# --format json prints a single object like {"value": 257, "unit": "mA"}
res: {"value": 13, "unit": "mA"}
